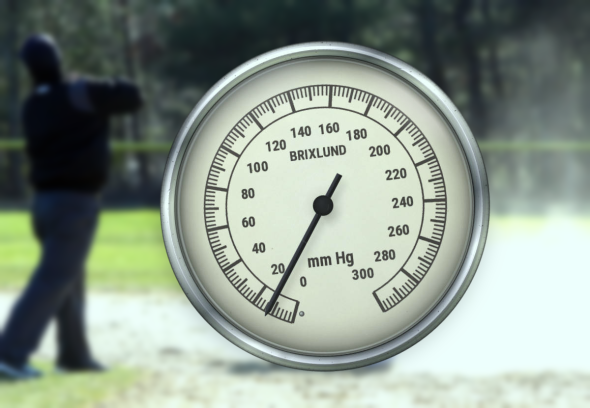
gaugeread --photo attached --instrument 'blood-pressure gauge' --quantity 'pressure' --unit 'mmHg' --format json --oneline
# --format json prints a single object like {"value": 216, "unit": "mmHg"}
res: {"value": 12, "unit": "mmHg"}
